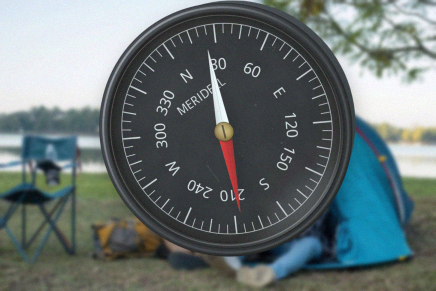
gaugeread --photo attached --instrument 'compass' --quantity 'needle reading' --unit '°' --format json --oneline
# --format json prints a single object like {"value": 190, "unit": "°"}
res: {"value": 205, "unit": "°"}
